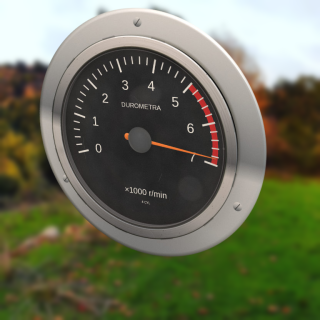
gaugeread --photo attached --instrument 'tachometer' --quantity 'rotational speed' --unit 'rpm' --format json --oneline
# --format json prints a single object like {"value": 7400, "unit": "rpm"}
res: {"value": 6800, "unit": "rpm"}
